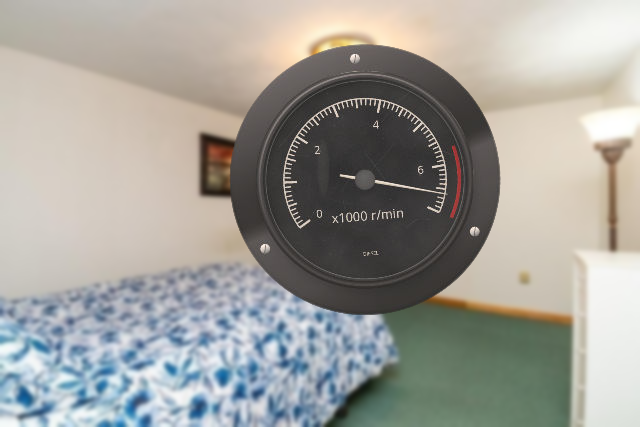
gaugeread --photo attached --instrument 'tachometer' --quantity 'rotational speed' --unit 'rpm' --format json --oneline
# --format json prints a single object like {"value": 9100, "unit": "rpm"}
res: {"value": 6600, "unit": "rpm"}
